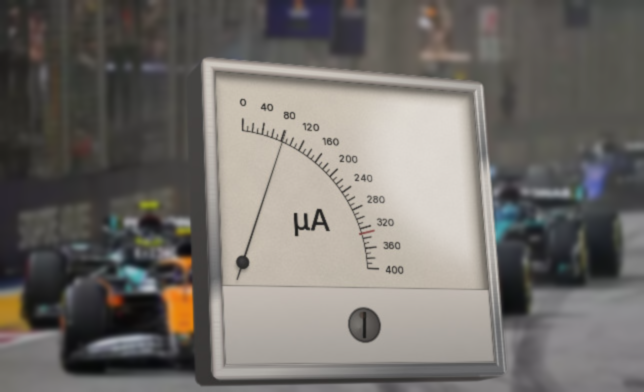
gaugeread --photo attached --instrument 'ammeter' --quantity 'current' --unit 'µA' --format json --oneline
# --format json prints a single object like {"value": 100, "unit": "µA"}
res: {"value": 80, "unit": "µA"}
